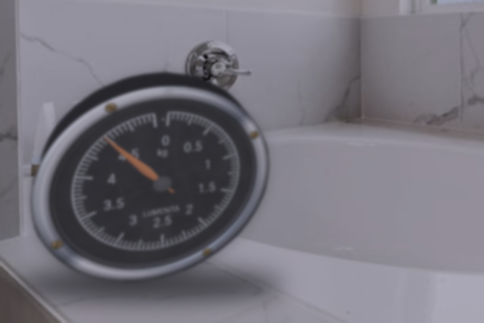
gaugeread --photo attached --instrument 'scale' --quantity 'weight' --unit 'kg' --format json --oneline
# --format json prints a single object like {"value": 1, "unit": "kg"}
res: {"value": 4.5, "unit": "kg"}
